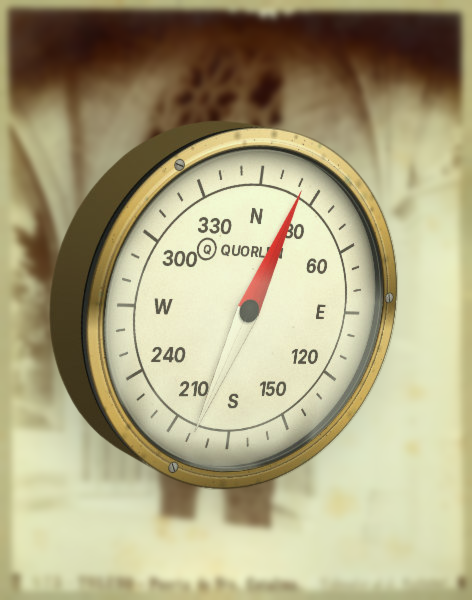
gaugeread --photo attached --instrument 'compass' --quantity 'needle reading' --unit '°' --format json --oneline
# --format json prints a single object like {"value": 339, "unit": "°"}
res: {"value": 20, "unit": "°"}
